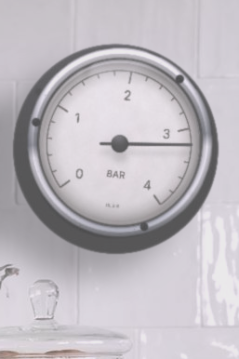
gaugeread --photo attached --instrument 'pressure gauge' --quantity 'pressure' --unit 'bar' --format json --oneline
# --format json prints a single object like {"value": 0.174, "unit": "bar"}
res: {"value": 3.2, "unit": "bar"}
